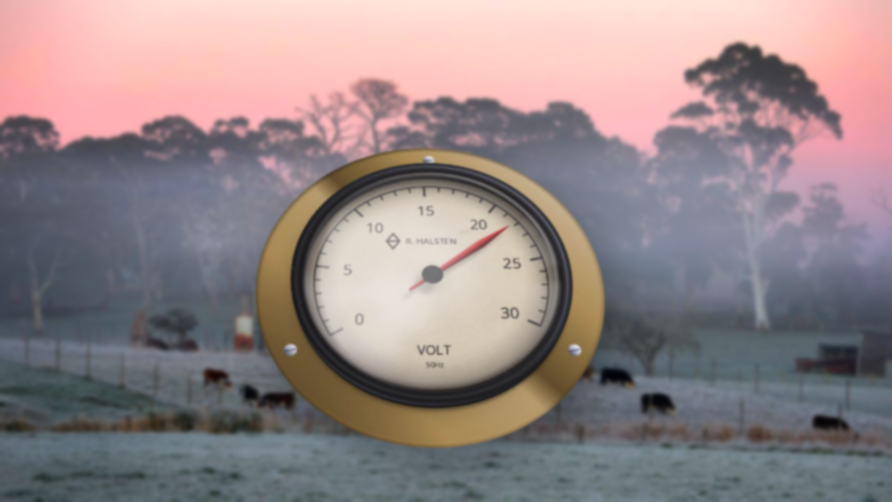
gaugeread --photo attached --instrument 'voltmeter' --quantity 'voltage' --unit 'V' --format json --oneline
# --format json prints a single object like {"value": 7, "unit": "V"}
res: {"value": 22, "unit": "V"}
